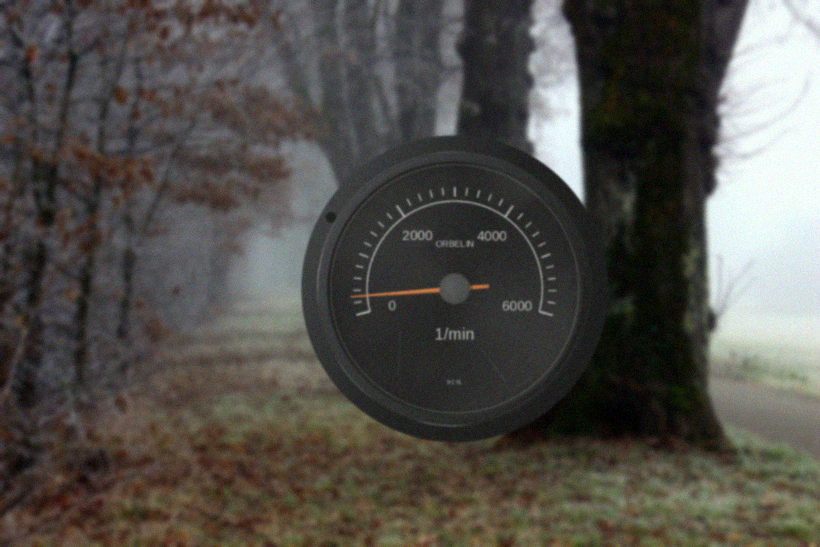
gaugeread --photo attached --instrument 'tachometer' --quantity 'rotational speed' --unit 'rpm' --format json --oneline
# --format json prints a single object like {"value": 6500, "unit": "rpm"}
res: {"value": 300, "unit": "rpm"}
